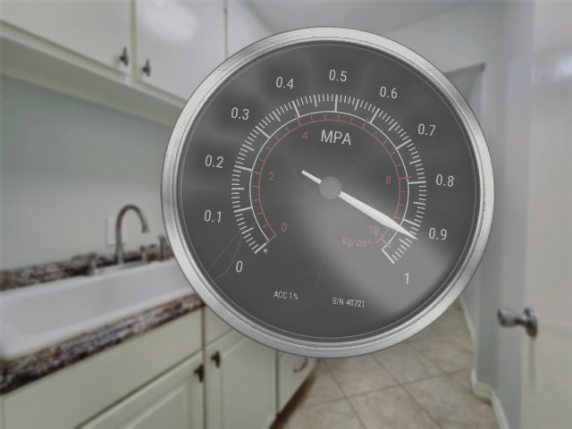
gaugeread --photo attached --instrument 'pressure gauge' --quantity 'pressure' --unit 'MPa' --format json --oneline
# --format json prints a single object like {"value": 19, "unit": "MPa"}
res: {"value": 0.93, "unit": "MPa"}
